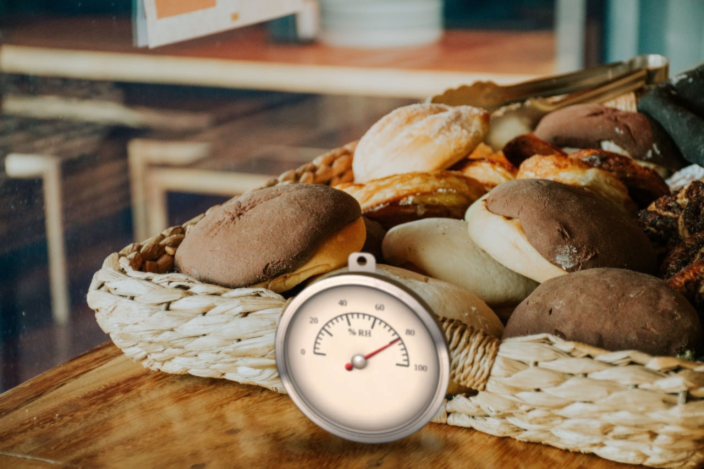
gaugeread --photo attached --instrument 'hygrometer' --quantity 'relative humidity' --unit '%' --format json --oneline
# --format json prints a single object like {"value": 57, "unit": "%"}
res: {"value": 80, "unit": "%"}
